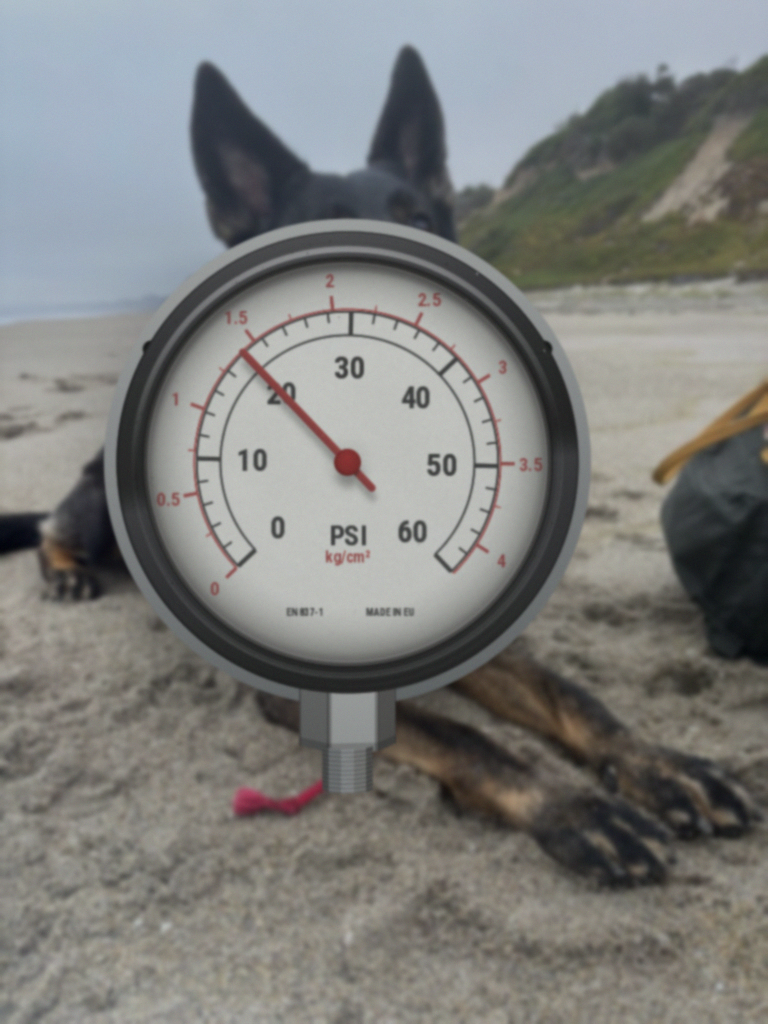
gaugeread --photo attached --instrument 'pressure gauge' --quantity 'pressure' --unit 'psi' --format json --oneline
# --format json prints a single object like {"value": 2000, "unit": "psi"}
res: {"value": 20, "unit": "psi"}
